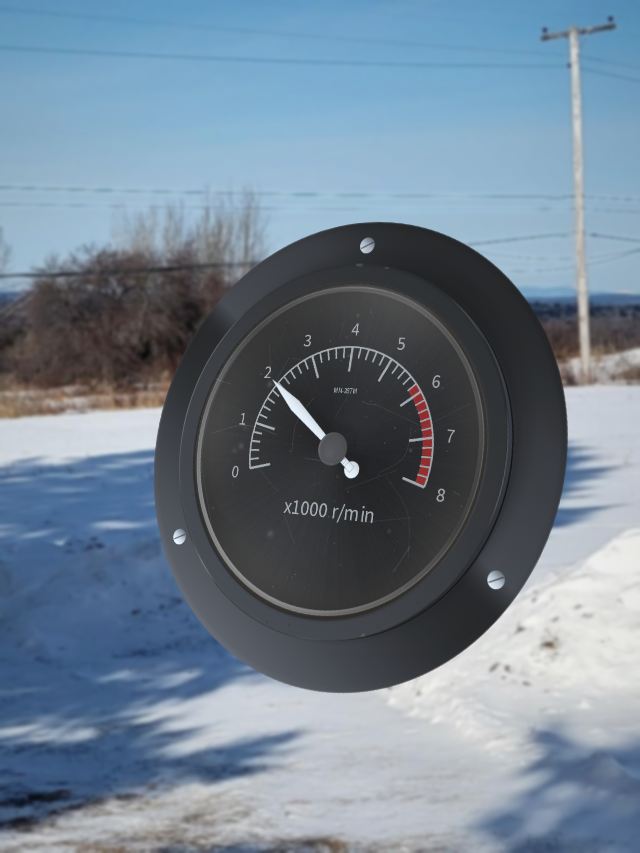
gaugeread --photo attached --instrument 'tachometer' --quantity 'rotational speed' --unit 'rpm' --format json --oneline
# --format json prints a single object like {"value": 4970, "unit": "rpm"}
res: {"value": 2000, "unit": "rpm"}
